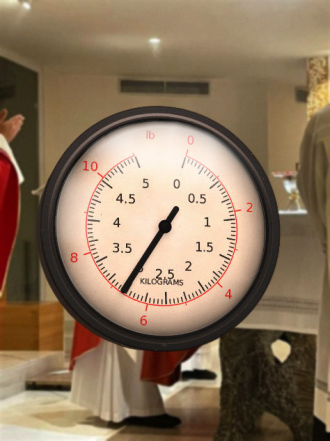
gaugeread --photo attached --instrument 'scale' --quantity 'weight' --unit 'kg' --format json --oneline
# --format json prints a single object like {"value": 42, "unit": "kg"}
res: {"value": 3.05, "unit": "kg"}
